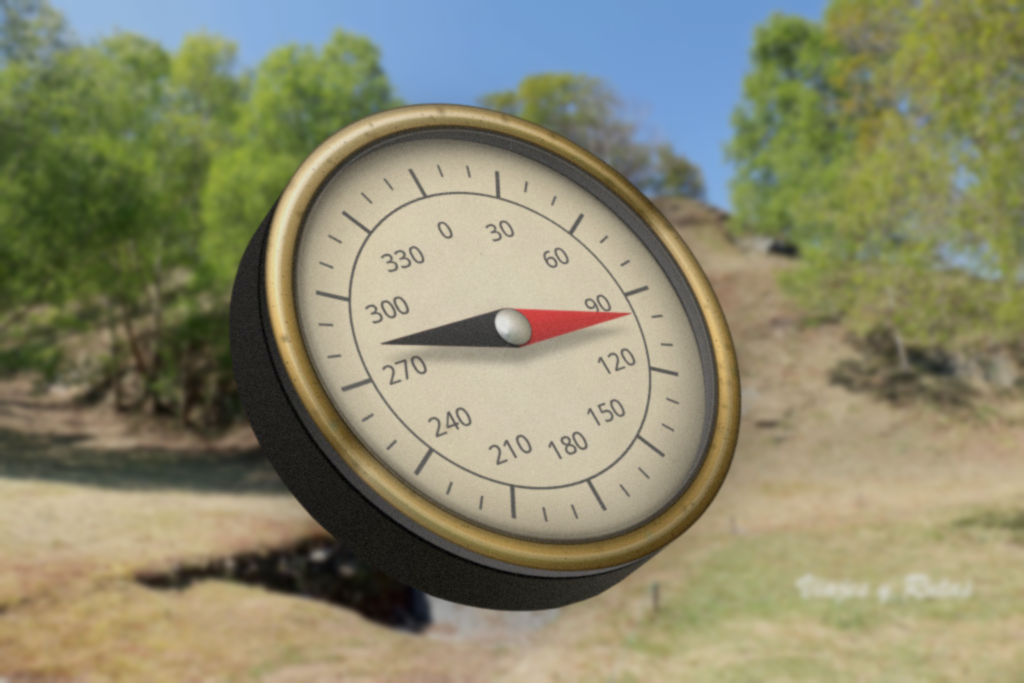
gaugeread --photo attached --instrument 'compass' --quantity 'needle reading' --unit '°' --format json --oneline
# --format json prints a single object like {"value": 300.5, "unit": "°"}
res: {"value": 100, "unit": "°"}
